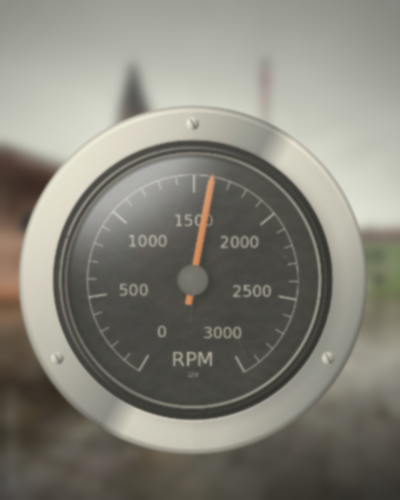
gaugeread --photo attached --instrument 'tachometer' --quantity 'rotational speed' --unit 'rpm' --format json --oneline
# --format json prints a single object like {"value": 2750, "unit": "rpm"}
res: {"value": 1600, "unit": "rpm"}
